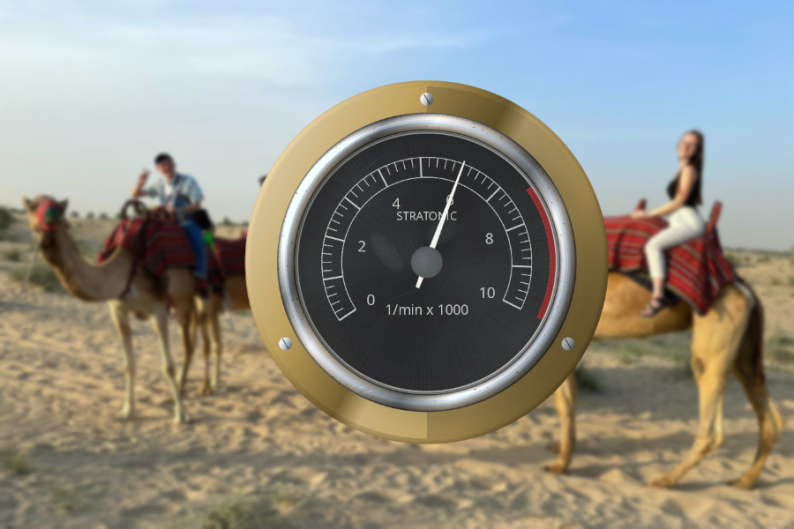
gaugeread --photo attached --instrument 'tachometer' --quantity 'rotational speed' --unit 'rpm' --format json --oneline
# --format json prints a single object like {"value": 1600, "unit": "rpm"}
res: {"value": 6000, "unit": "rpm"}
